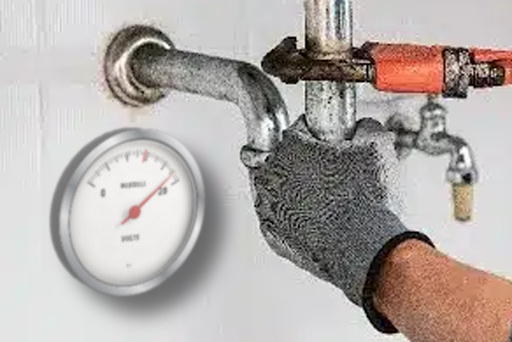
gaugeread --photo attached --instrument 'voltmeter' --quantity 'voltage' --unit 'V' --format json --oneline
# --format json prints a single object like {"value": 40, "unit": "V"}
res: {"value": 18, "unit": "V"}
